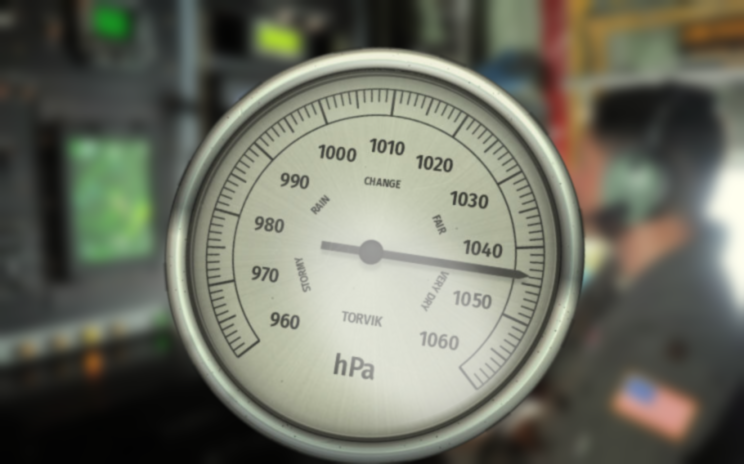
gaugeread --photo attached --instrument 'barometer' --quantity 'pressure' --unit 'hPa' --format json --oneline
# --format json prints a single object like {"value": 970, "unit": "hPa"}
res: {"value": 1044, "unit": "hPa"}
